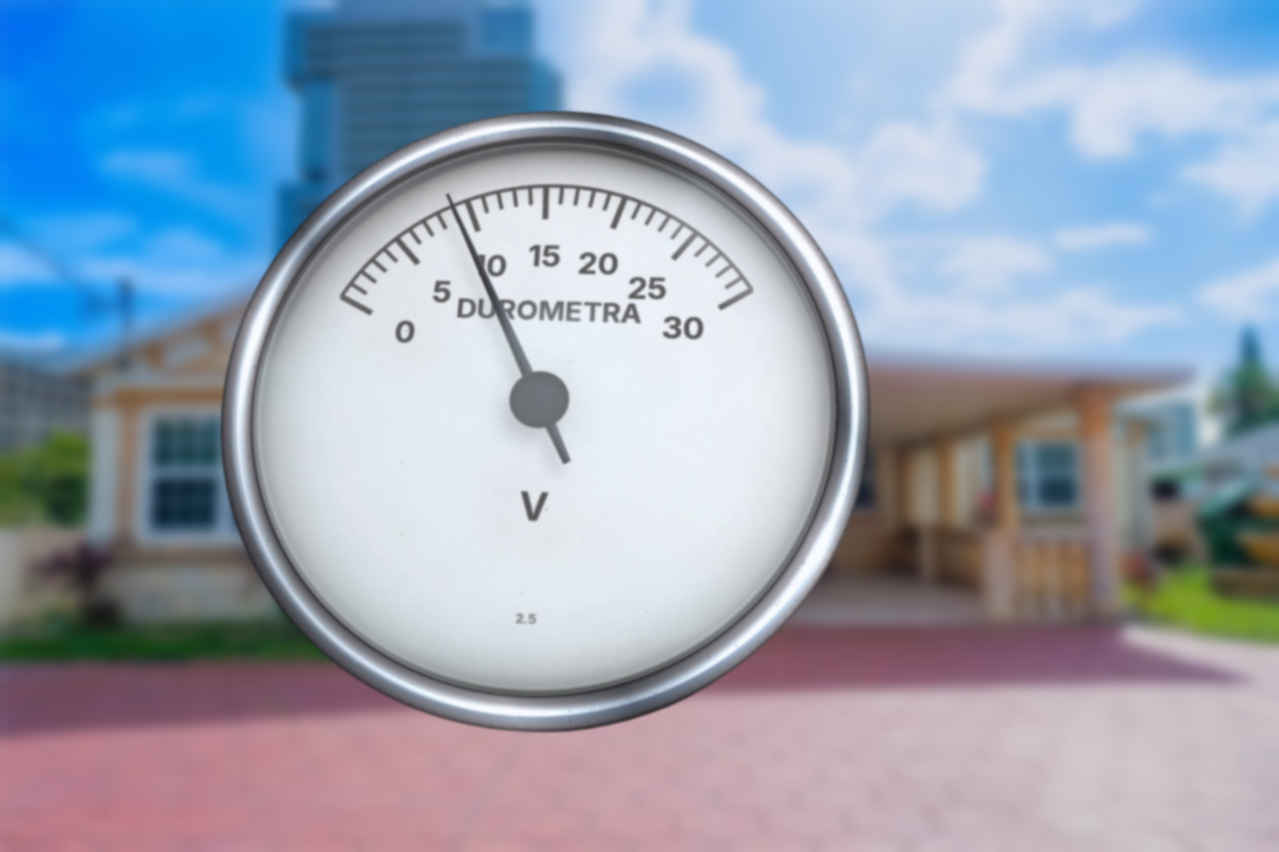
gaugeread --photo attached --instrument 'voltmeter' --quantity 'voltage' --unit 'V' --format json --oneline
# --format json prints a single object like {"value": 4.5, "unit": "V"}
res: {"value": 9, "unit": "V"}
